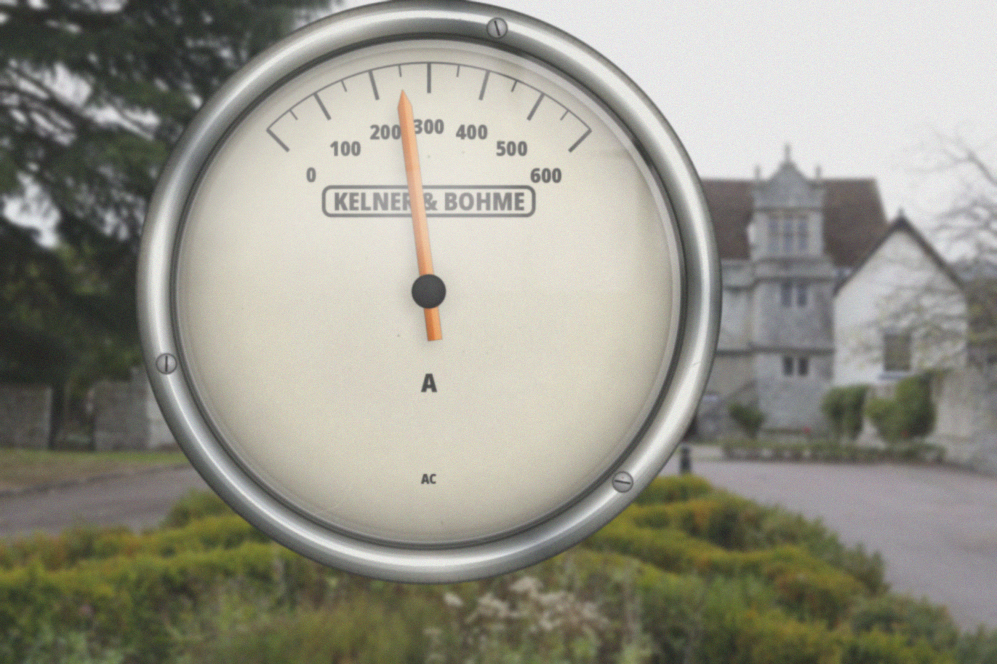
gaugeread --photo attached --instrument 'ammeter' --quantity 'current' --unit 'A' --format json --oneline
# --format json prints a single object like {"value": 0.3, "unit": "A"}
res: {"value": 250, "unit": "A"}
